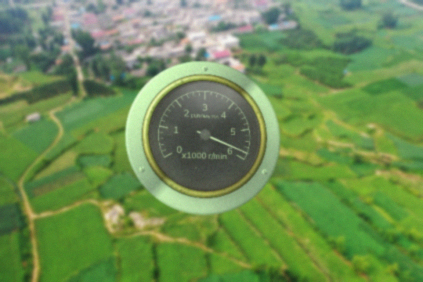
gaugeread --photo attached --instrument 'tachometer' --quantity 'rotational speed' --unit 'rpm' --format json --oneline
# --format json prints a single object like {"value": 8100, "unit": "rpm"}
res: {"value": 5800, "unit": "rpm"}
